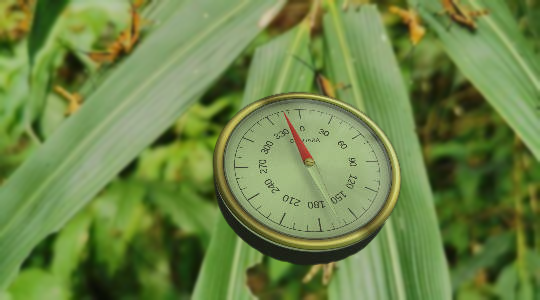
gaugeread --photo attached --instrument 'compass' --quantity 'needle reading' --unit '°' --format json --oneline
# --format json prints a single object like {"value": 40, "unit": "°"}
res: {"value": 345, "unit": "°"}
